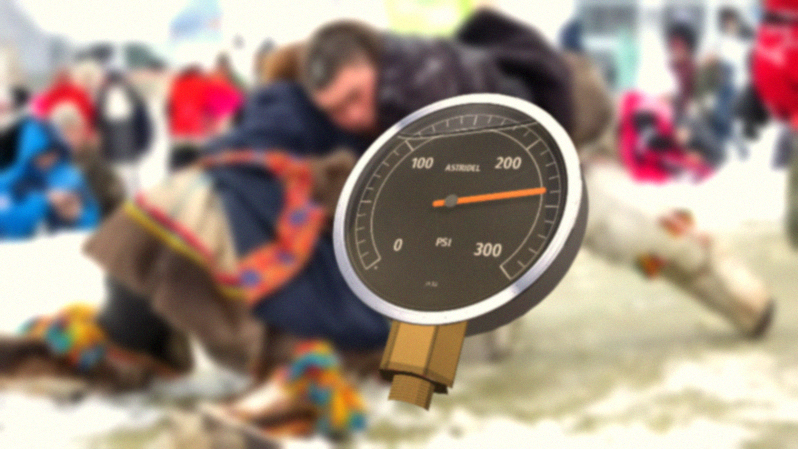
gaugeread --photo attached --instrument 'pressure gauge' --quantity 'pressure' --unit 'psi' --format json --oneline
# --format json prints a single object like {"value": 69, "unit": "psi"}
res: {"value": 240, "unit": "psi"}
